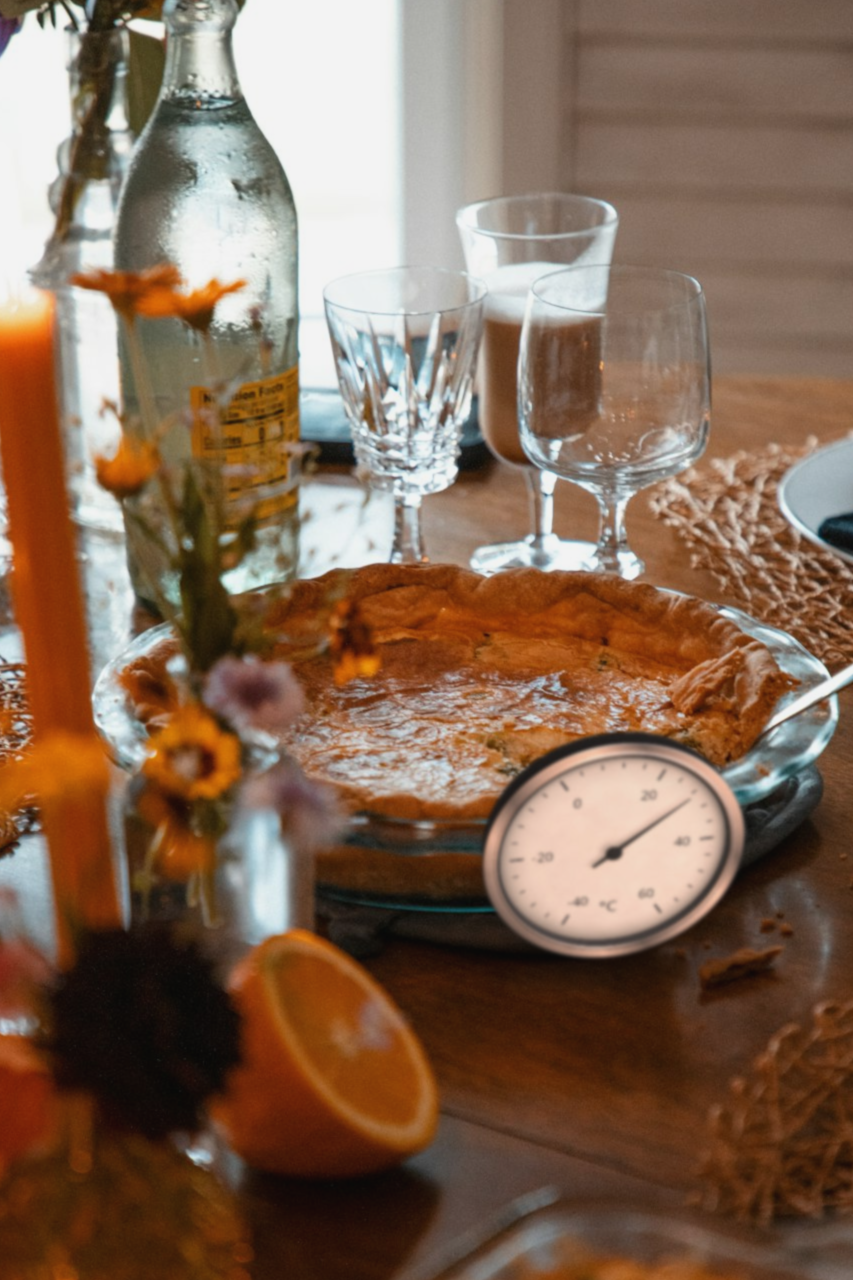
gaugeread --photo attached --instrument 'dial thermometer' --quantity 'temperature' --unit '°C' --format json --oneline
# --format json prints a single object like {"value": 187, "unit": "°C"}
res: {"value": 28, "unit": "°C"}
